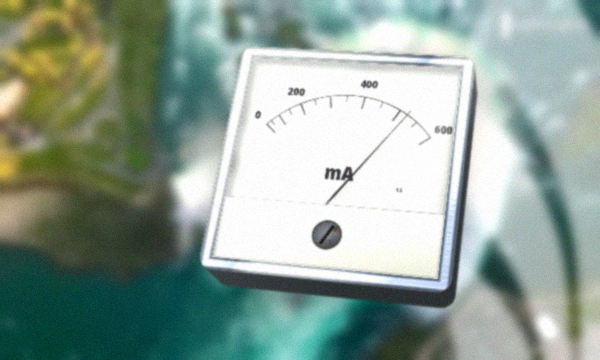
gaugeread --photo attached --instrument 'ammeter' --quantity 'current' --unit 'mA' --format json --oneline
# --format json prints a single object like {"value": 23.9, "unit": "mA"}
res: {"value": 525, "unit": "mA"}
